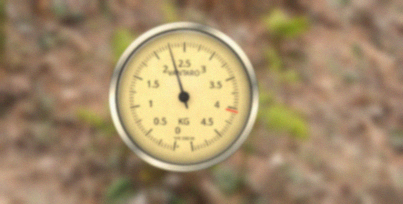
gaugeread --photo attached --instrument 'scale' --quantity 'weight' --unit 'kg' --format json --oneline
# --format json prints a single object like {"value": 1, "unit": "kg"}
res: {"value": 2.25, "unit": "kg"}
